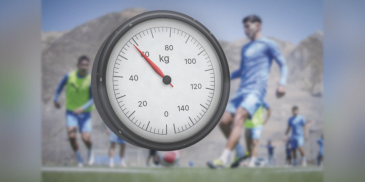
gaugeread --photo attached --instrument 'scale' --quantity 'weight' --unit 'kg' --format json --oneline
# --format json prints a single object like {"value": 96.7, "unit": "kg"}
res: {"value": 58, "unit": "kg"}
